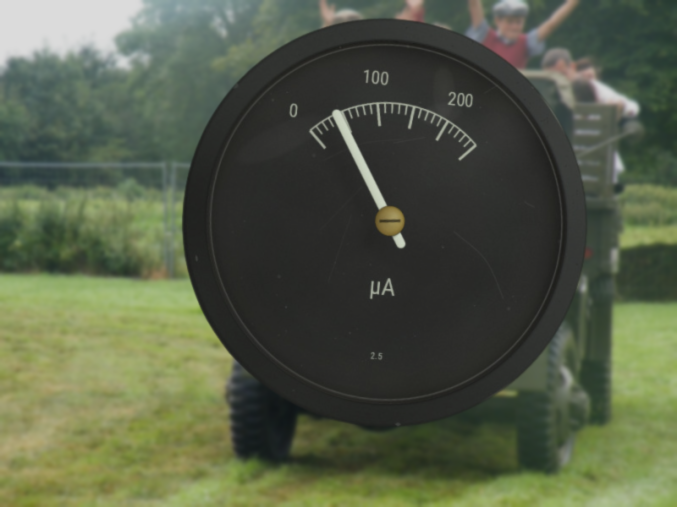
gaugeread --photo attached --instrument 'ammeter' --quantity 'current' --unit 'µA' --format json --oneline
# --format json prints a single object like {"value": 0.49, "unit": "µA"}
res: {"value": 40, "unit": "µA"}
